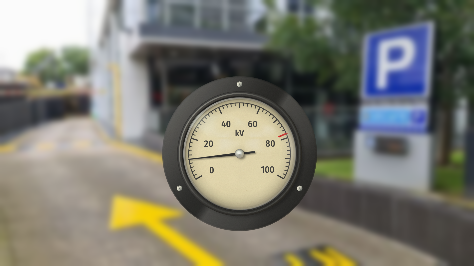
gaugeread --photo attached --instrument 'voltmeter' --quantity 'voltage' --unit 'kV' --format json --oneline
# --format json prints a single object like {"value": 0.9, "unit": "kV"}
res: {"value": 10, "unit": "kV"}
